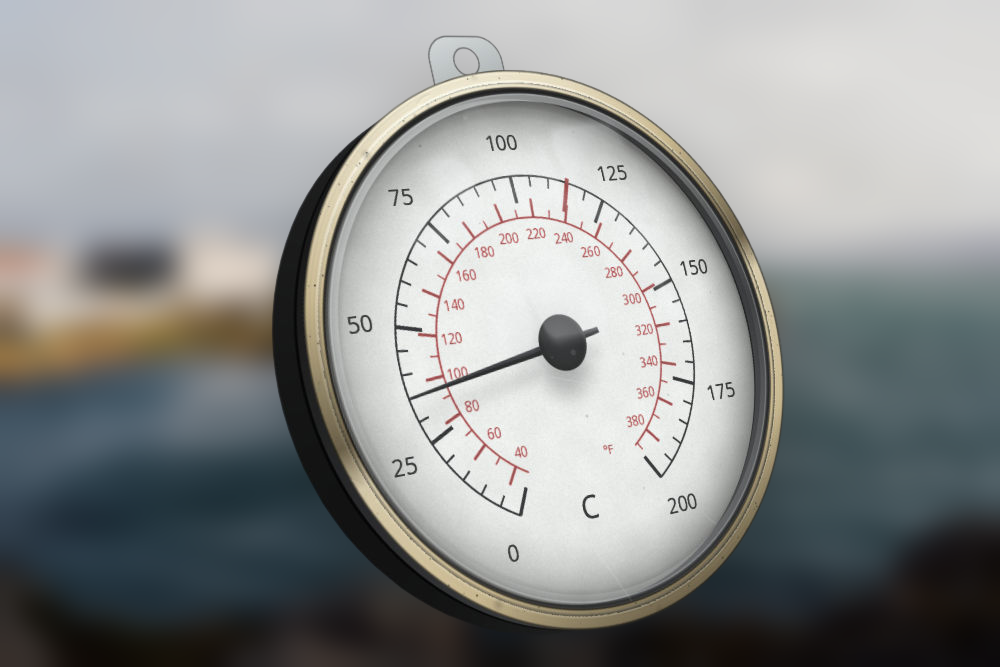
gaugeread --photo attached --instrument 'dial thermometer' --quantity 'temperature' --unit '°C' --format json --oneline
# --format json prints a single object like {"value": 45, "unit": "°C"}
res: {"value": 35, "unit": "°C"}
